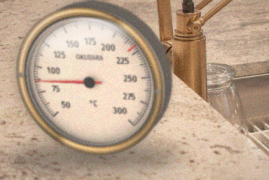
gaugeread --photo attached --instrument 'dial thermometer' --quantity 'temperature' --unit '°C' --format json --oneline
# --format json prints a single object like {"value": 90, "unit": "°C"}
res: {"value": 87.5, "unit": "°C"}
